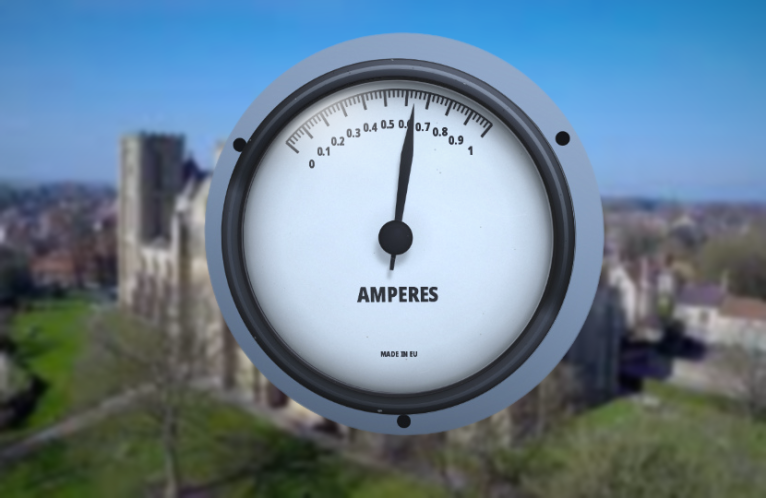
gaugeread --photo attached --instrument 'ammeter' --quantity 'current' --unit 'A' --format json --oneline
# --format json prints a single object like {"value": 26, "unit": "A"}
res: {"value": 0.64, "unit": "A"}
